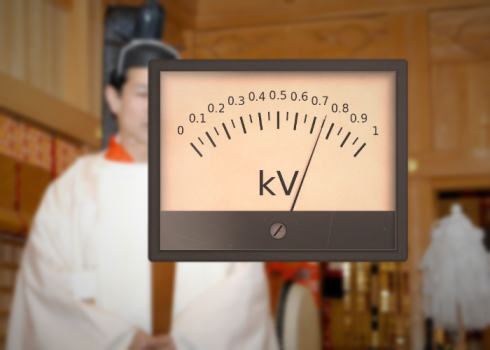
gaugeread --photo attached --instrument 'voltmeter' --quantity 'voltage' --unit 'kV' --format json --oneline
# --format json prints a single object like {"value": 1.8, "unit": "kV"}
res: {"value": 0.75, "unit": "kV"}
